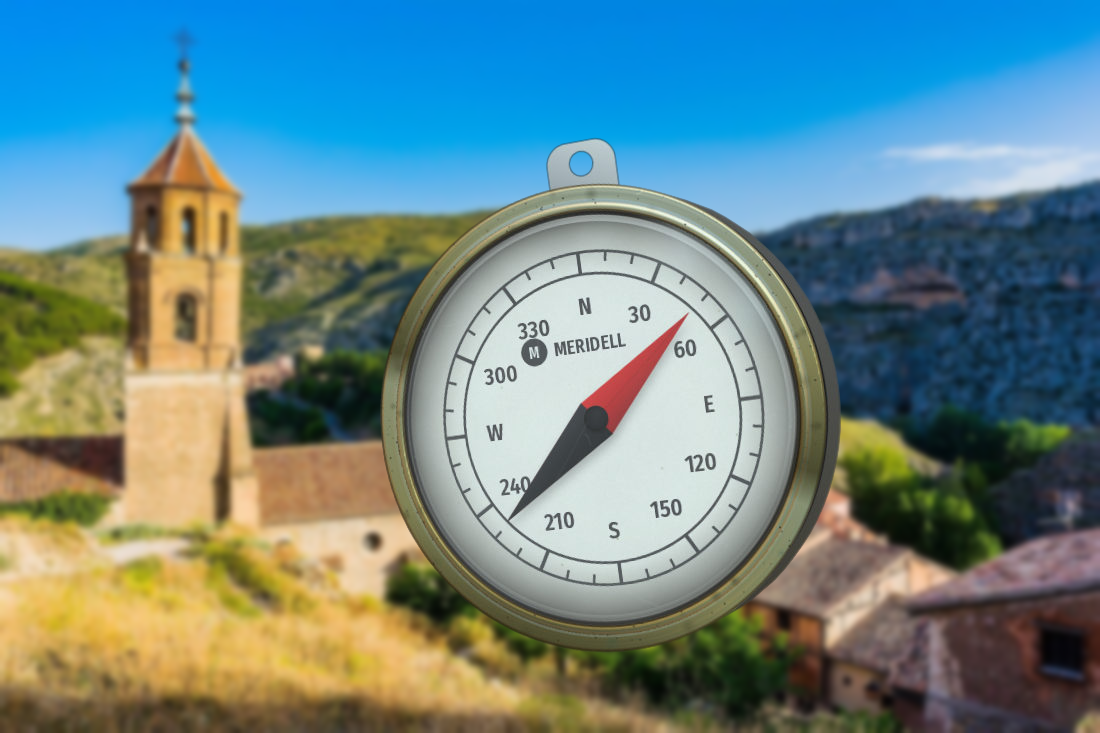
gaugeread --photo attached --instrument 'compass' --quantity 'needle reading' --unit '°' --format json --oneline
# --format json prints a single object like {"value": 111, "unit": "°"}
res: {"value": 50, "unit": "°"}
